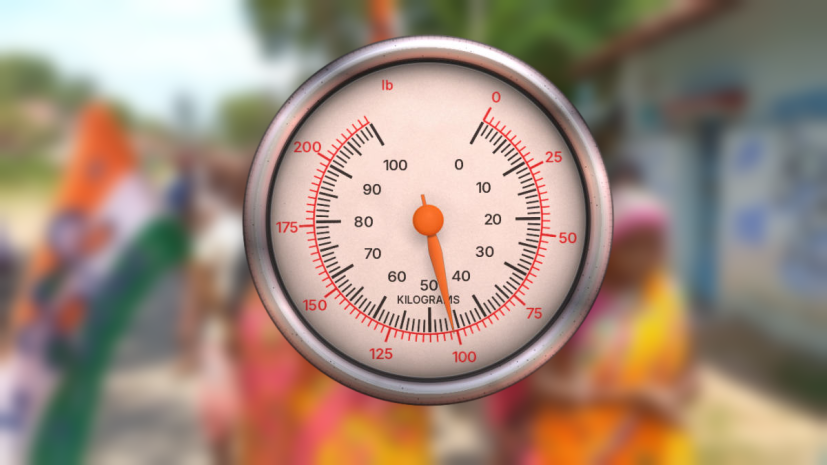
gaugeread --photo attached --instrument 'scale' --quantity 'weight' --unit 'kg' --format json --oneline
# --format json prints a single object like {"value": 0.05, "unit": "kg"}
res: {"value": 46, "unit": "kg"}
